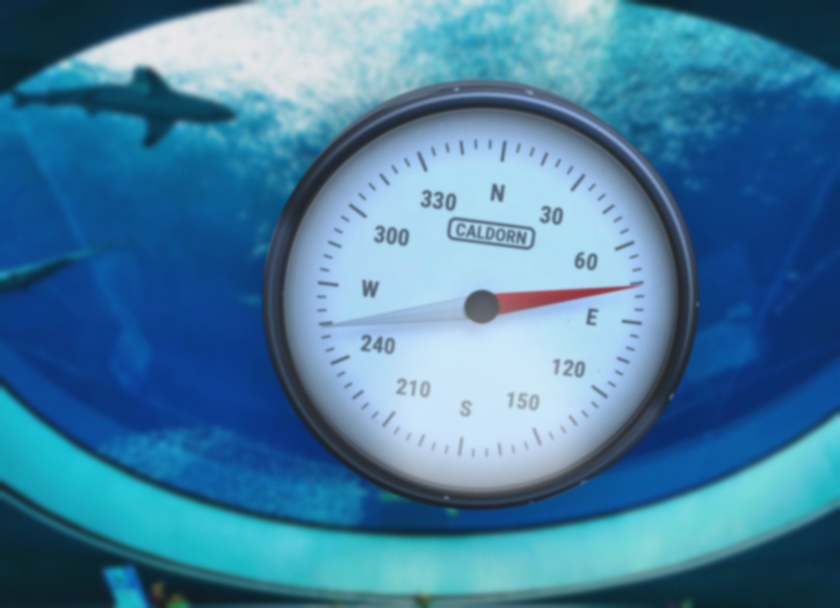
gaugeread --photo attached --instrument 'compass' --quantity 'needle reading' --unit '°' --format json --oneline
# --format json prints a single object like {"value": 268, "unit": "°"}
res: {"value": 75, "unit": "°"}
